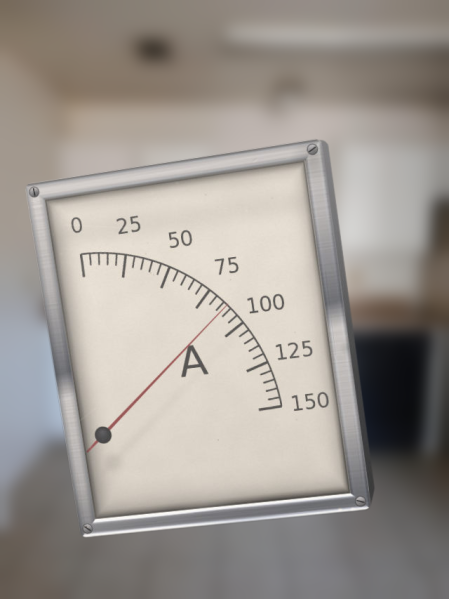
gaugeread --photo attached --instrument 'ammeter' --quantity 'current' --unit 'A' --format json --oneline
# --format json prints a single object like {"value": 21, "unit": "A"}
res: {"value": 87.5, "unit": "A"}
